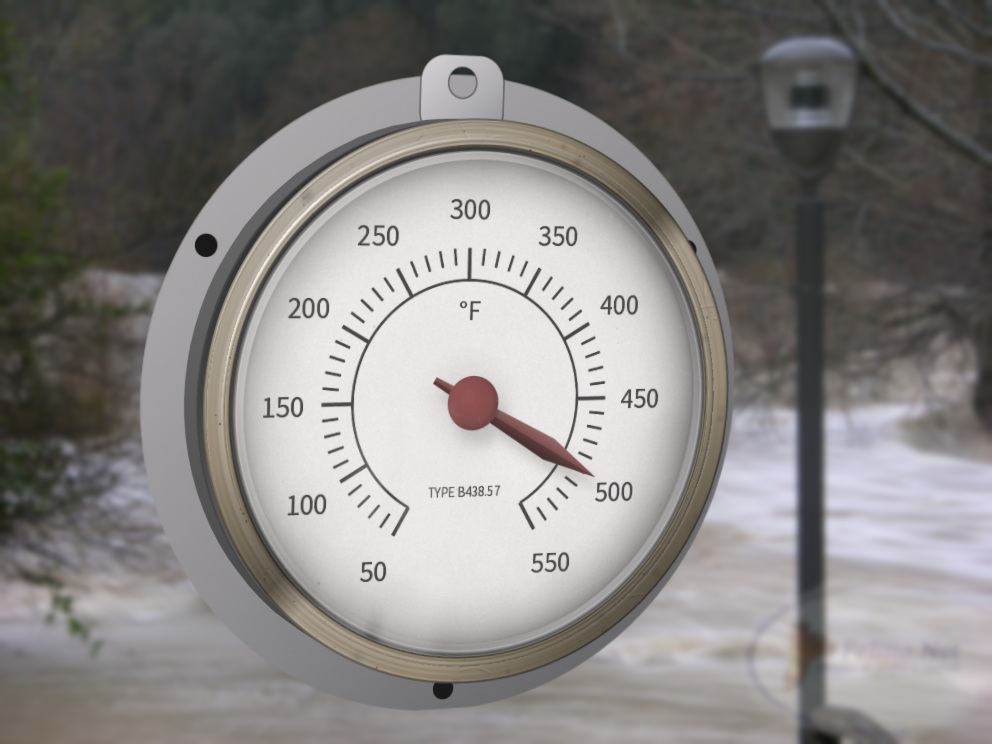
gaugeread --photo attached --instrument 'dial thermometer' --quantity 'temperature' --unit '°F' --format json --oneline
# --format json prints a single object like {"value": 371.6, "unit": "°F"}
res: {"value": 500, "unit": "°F"}
